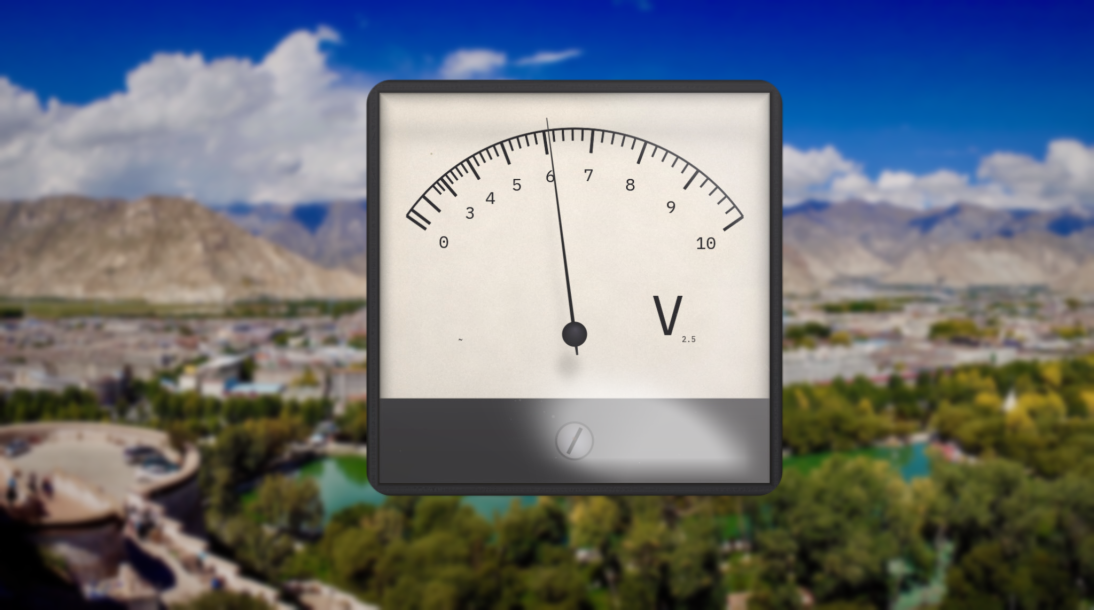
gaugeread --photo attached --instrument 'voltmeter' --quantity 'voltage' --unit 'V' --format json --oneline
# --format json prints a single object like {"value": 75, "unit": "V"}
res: {"value": 6.1, "unit": "V"}
